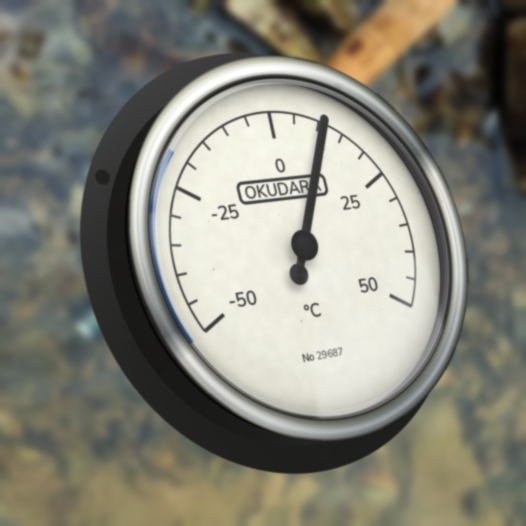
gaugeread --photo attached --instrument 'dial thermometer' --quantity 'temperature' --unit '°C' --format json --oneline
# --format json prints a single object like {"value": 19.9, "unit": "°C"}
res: {"value": 10, "unit": "°C"}
